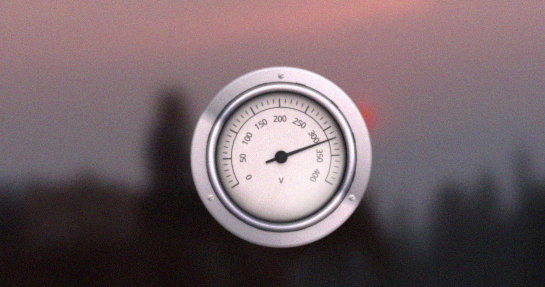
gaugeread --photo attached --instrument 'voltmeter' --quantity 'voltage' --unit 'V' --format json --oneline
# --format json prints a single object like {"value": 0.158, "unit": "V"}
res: {"value": 320, "unit": "V"}
